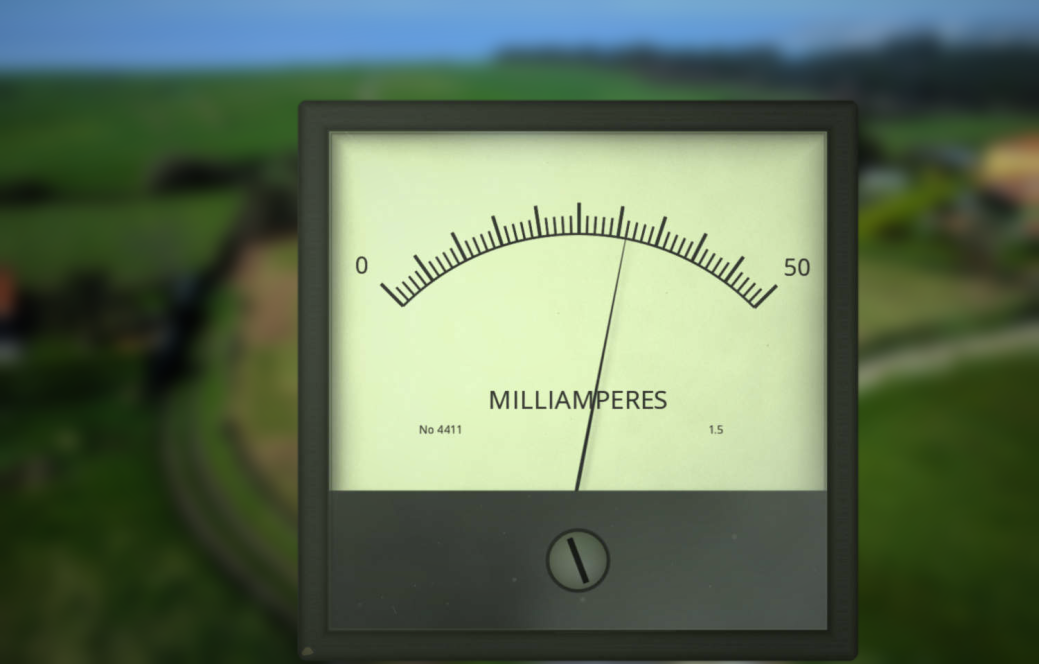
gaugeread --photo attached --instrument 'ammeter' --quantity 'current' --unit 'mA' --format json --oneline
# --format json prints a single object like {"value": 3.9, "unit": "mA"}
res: {"value": 31, "unit": "mA"}
